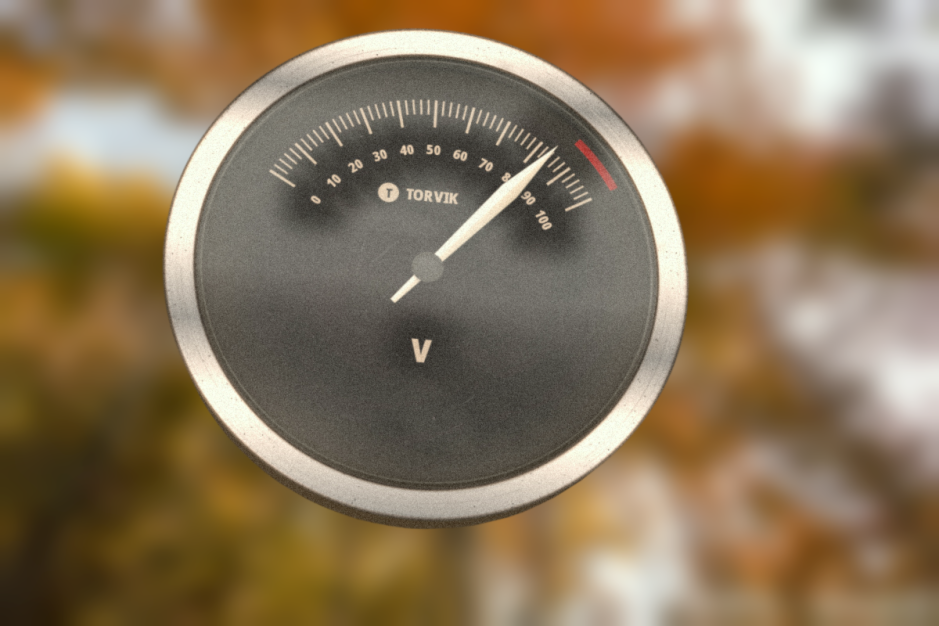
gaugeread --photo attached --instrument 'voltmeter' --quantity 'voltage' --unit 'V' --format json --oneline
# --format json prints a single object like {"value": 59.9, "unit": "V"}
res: {"value": 84, "unit": "V"}
